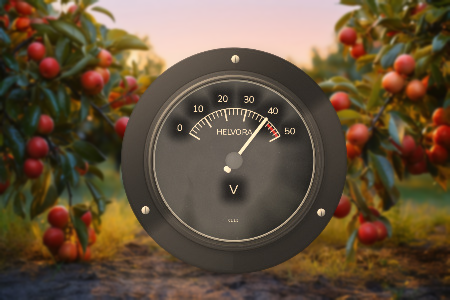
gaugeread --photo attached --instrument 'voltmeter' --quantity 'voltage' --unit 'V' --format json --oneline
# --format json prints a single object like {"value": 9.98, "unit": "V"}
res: {"value": 40, "unit": "V"}
